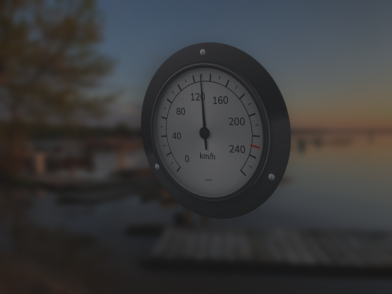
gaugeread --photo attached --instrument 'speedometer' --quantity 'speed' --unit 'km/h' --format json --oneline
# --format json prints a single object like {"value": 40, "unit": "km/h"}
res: {"value": 130, "unit": "km/h"}
